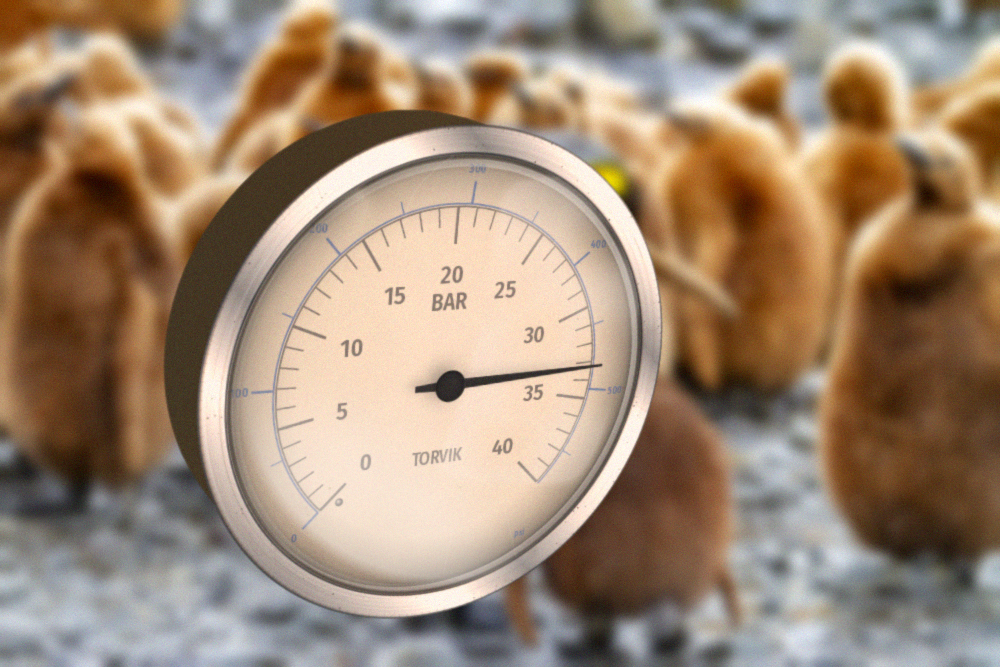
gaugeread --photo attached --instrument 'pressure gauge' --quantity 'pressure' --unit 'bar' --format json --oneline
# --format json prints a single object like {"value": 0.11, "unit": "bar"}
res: {"value": 33, "unit": "bar"}
